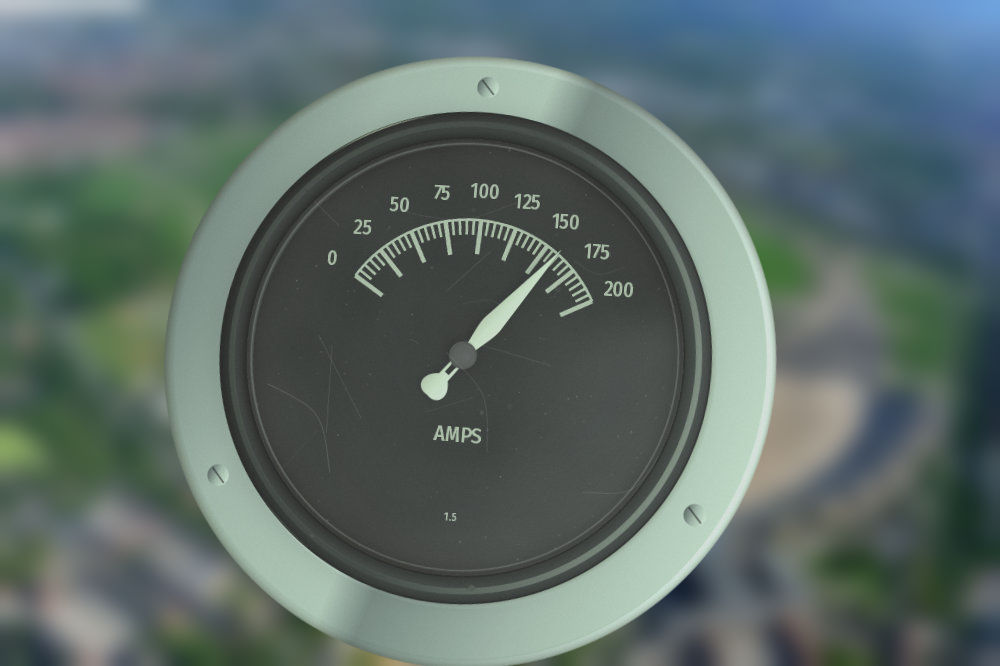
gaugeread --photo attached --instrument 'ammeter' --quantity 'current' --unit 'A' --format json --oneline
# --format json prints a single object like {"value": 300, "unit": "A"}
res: {"value": 160, "unit": "A"}
